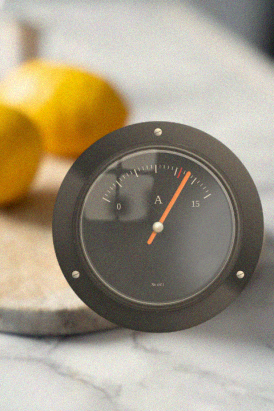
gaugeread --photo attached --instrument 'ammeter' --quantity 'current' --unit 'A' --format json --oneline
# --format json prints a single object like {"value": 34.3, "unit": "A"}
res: {"value": 11.5, "unit": "A"}
